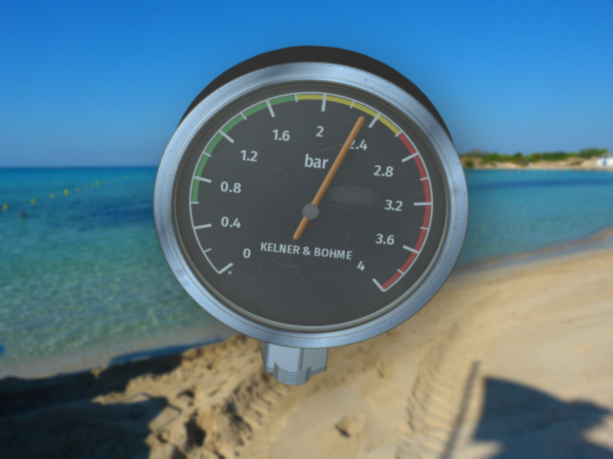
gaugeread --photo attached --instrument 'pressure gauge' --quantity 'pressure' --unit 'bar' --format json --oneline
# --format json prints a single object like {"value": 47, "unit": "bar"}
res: {"value": 2.3, "unit": "bar"}
